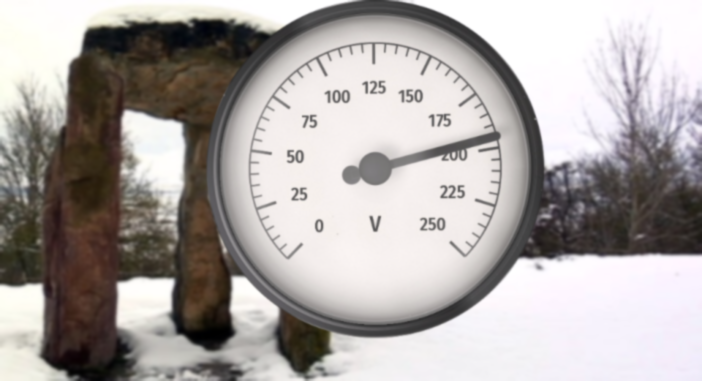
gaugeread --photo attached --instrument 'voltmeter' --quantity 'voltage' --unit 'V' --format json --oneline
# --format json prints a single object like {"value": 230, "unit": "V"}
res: {"value": 195, "unit": "V"}
